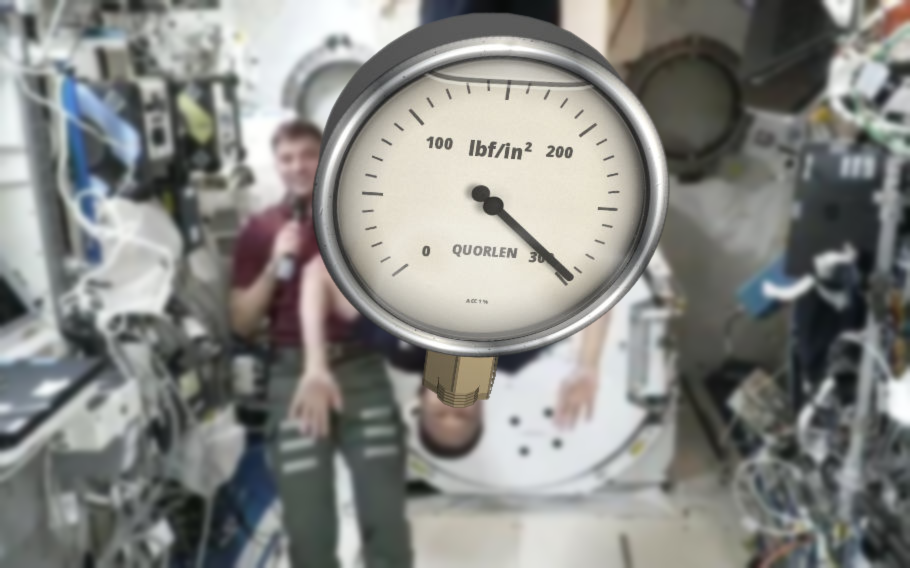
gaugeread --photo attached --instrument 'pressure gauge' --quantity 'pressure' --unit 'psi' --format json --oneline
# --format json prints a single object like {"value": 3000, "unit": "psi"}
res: {"value": 295, "unit": "psi"}
